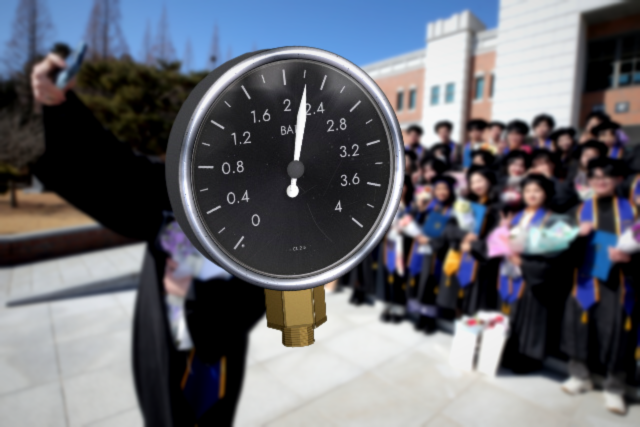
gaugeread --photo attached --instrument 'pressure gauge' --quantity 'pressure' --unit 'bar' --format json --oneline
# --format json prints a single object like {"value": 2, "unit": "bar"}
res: {"value": 2.2, "unit": "bar"}
